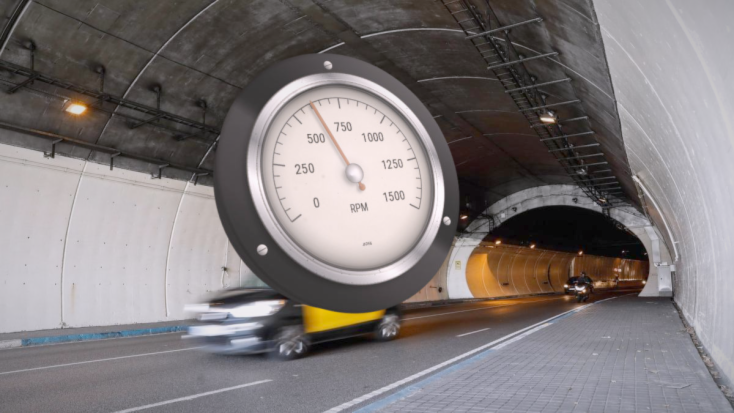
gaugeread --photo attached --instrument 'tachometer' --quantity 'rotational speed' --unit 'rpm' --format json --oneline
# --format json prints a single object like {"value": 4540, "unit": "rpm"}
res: {"value": 600, "unit": "rpm"}
